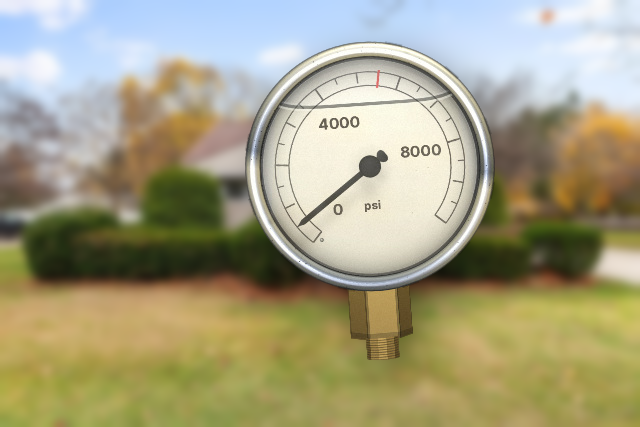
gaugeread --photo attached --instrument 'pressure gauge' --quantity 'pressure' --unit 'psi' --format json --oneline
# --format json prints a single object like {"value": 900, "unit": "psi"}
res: {"value": 500, "unit": "psi"}
